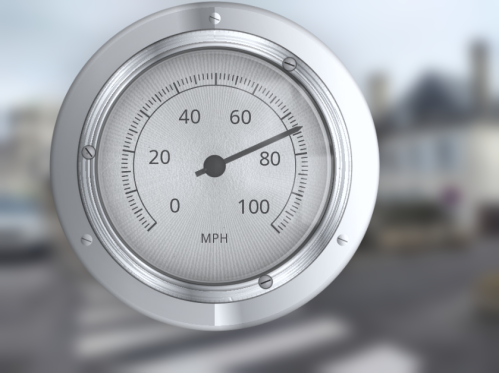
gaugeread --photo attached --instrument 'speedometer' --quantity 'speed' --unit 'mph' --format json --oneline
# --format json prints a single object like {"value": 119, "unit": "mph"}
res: {"value": 74, "unit": "mph"}
